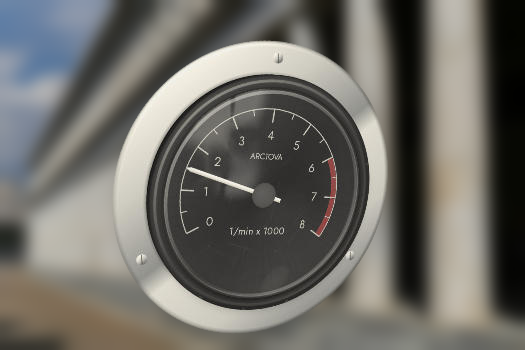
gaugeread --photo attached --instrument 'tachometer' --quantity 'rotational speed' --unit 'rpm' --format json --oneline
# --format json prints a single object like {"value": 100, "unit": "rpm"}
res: {"value": 1500, "unit": "rpm"}
